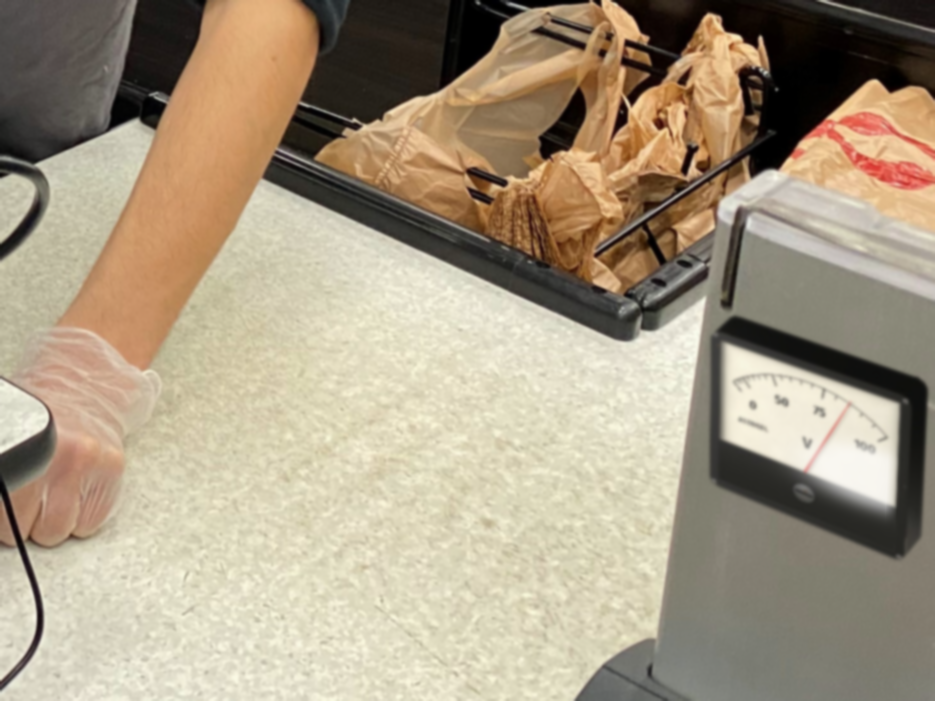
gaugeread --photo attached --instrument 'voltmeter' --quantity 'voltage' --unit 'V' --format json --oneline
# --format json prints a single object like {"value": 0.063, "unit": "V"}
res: {"value": 85, "unit": "V"}
